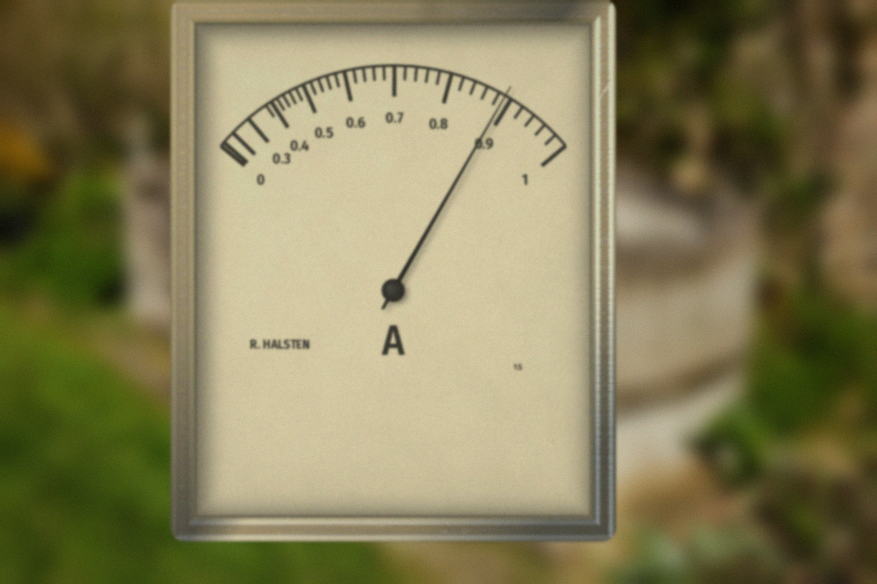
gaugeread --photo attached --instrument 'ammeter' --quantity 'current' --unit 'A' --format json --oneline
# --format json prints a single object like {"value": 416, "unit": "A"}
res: {"value": 0.89, "unit": "A"}
